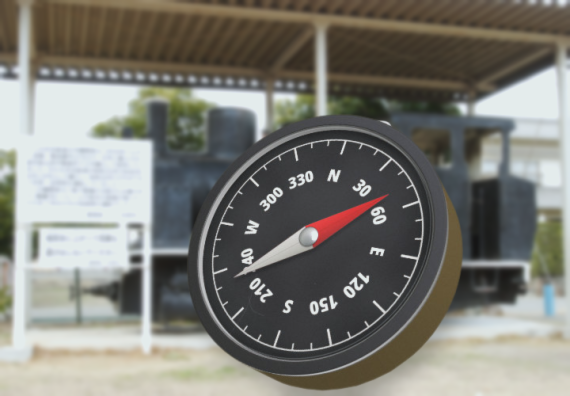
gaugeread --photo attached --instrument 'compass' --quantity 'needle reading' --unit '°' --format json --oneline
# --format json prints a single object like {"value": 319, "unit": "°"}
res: {"value": 50, "unit": "°"}
